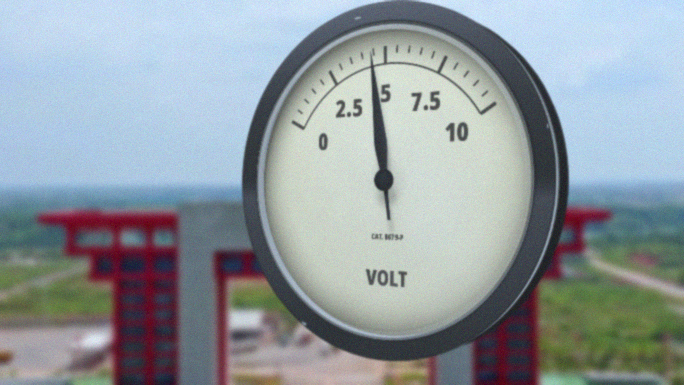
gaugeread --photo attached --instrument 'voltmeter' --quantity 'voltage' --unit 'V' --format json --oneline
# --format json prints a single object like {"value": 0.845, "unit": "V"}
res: {"value": 4.5, "unit": "V"}
